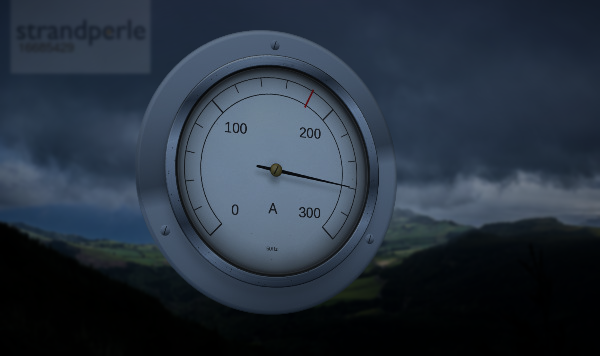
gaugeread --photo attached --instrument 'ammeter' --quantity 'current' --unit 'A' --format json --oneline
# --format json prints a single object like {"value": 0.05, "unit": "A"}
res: {"value": 260, "unit": "A"}
